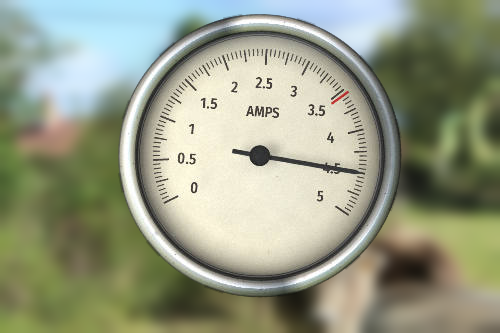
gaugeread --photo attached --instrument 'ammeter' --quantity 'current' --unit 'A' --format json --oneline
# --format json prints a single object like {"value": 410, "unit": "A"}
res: {"value": 4.5, "unit": "A"}
